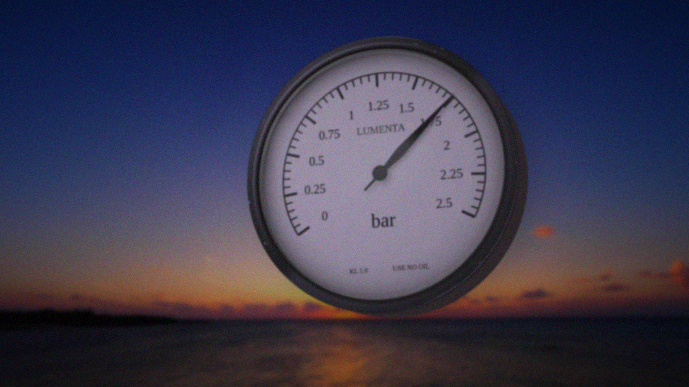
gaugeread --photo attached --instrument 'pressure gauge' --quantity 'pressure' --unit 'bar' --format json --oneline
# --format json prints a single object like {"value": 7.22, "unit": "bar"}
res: {"value": 1.75, "unit": "bar"}
